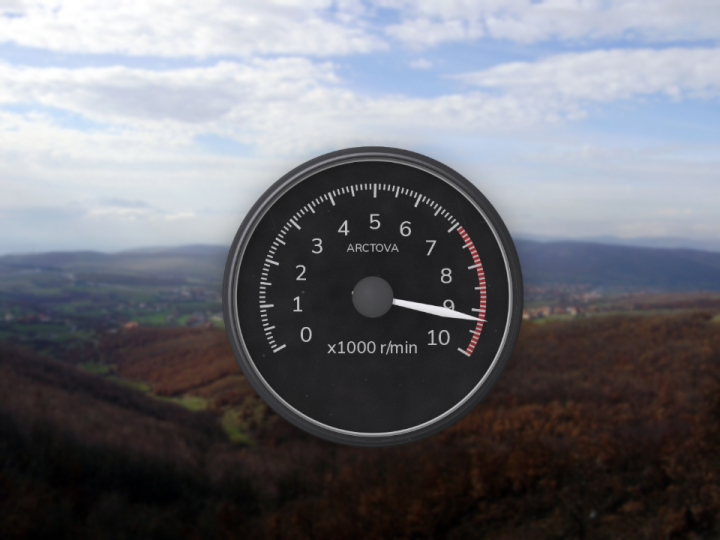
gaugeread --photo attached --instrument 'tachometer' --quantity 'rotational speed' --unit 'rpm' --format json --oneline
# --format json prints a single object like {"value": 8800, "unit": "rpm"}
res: {"value": 9200, "unit": "rpm"}
